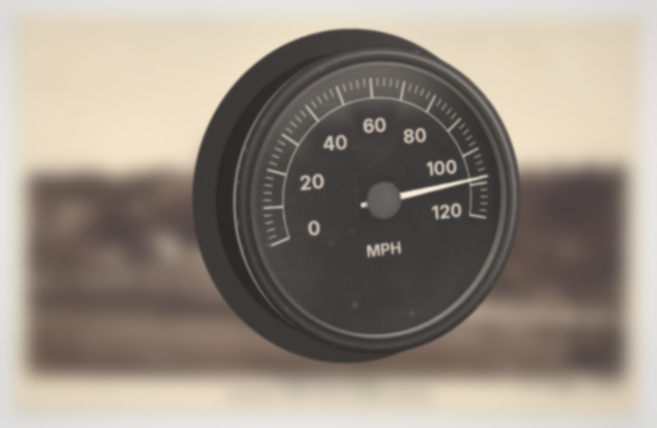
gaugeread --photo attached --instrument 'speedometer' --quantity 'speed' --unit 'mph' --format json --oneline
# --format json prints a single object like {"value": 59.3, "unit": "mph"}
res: {"value": 108, "unit": "mph"}
